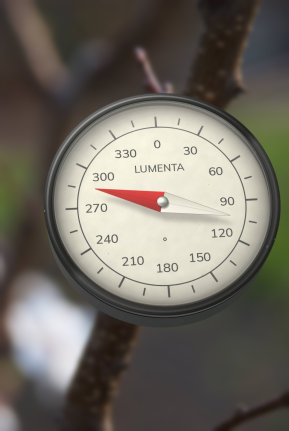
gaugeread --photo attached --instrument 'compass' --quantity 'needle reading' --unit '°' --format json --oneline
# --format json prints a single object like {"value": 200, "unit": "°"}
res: {"value": 285, "unit": "°"}
